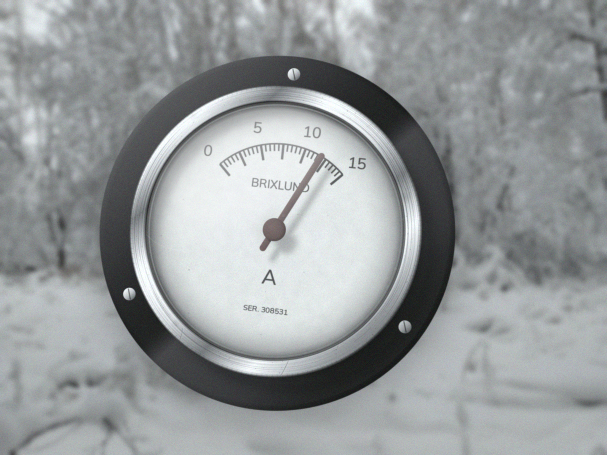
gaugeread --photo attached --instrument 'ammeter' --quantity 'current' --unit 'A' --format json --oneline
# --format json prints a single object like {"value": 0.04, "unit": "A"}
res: {"value": 12, "unit": "A"}
